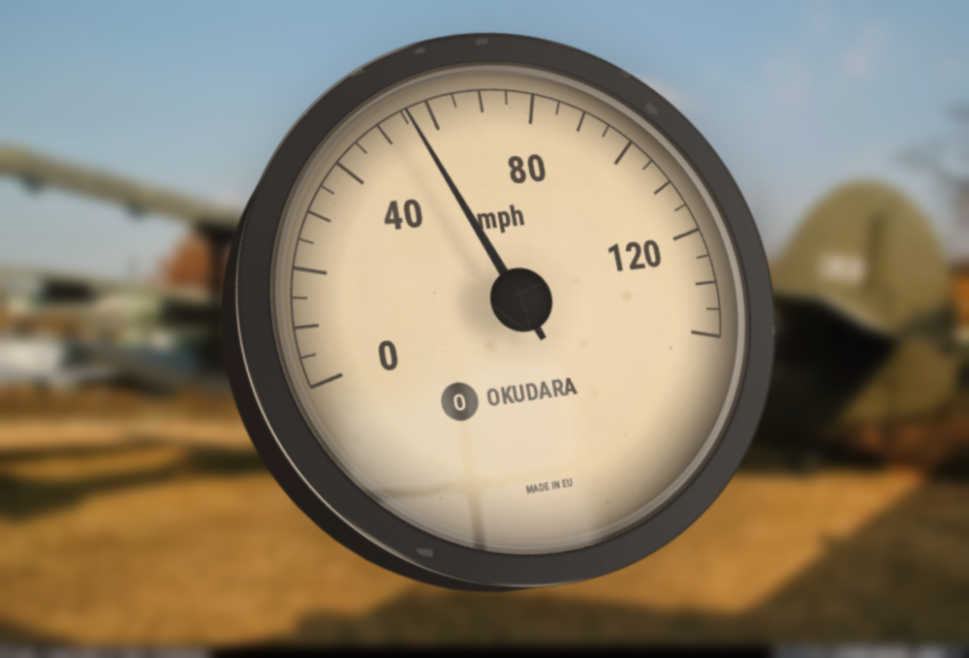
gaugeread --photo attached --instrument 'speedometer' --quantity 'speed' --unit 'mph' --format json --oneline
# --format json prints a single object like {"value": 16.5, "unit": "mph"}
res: {"value": 55, "unit": "mph"}
